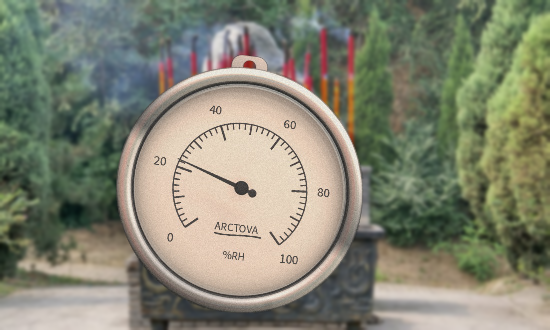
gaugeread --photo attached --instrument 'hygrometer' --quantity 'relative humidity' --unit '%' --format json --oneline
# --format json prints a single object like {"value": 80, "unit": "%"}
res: {"value": 22, "unit": "%"}
